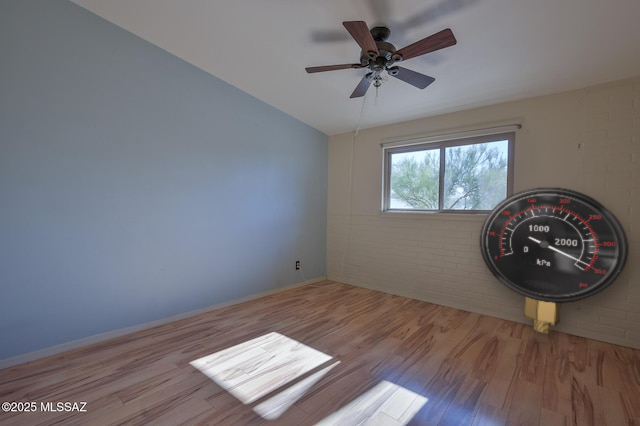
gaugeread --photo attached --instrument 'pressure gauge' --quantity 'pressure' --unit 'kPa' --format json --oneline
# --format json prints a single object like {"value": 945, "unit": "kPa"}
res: {"value": 2400, "unit": "kPa"}
